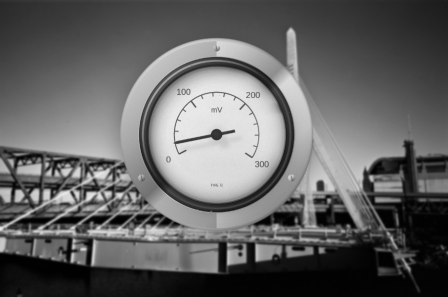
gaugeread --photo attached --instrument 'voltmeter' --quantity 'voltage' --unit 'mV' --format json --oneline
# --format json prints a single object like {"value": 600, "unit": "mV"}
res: {"value": 20, "unit": "mV"}
